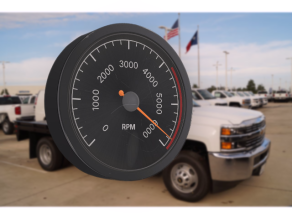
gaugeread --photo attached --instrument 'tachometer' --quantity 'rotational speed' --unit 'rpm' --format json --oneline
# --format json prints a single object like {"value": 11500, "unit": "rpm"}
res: {"value": 5800, "unit": "rpm"}
